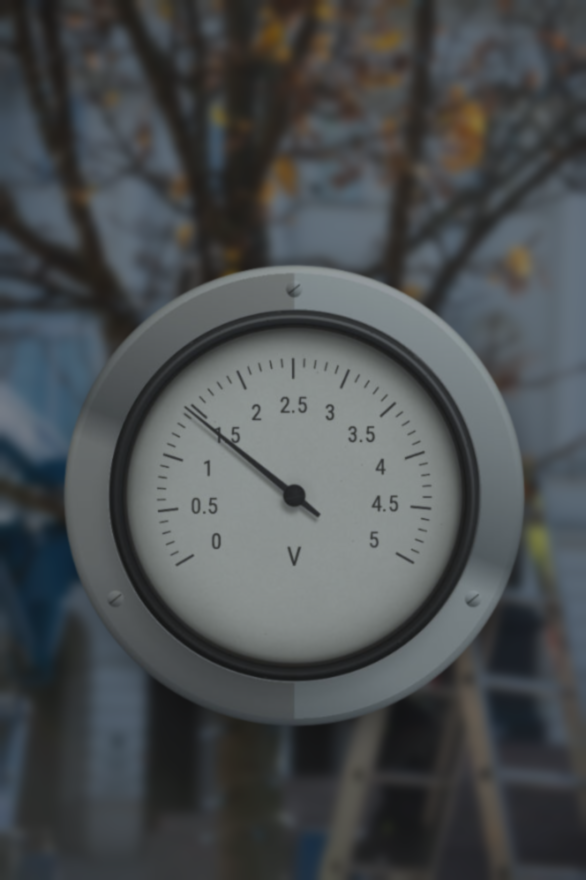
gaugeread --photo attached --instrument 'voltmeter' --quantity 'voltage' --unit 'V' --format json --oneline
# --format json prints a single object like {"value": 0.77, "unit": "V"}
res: {"value": 1.45, "unit": "V"}
